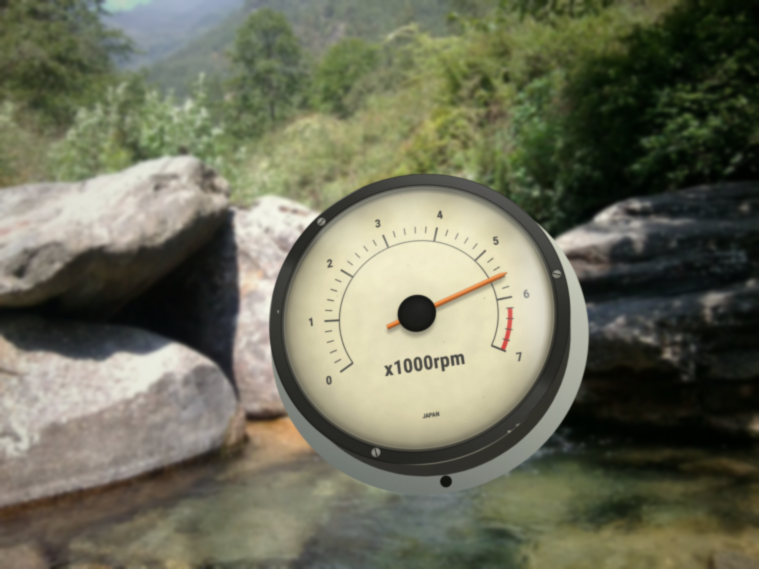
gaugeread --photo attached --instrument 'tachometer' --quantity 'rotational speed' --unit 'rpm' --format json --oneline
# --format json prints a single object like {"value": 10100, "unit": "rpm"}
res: {"value": 5600, "unit": "rpm"}
